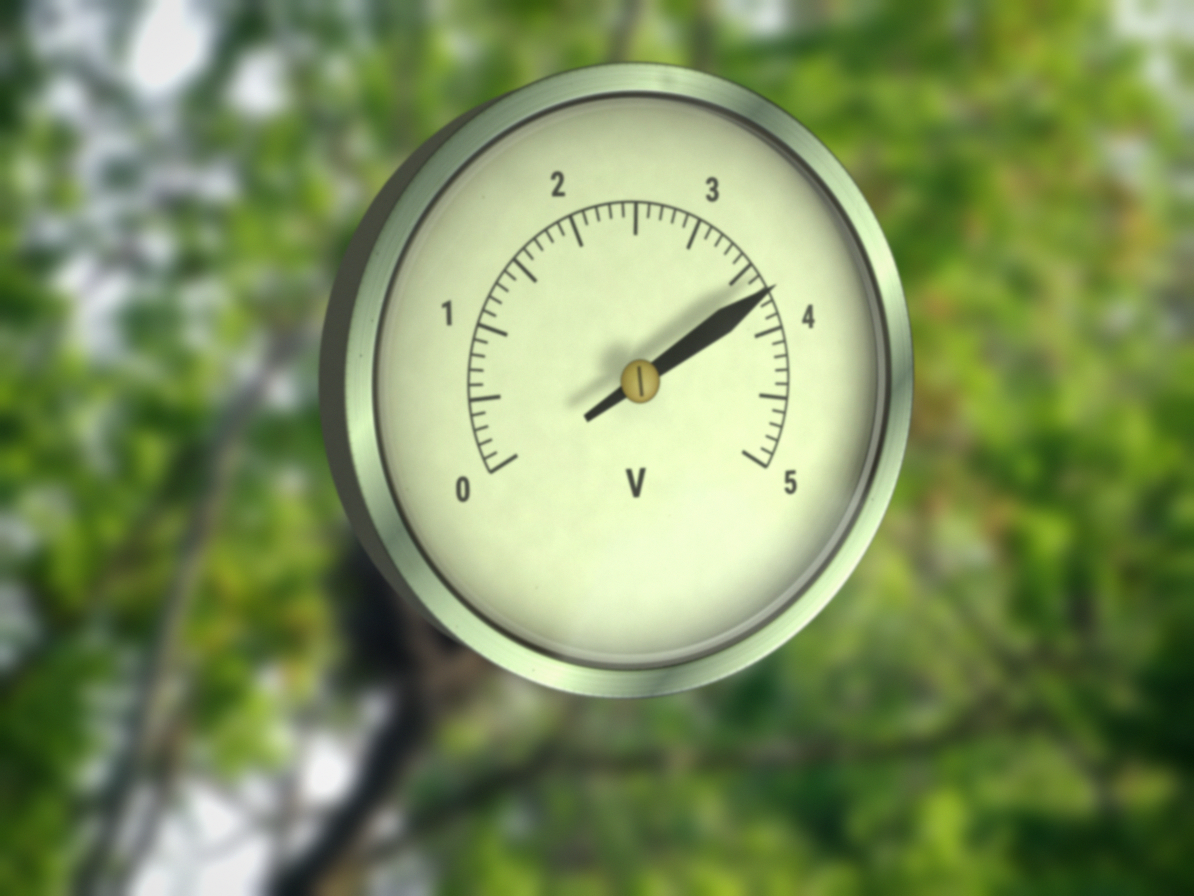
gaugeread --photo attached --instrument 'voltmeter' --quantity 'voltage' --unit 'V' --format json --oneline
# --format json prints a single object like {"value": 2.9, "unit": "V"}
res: {"value": 3.7, "unit": "V"}
